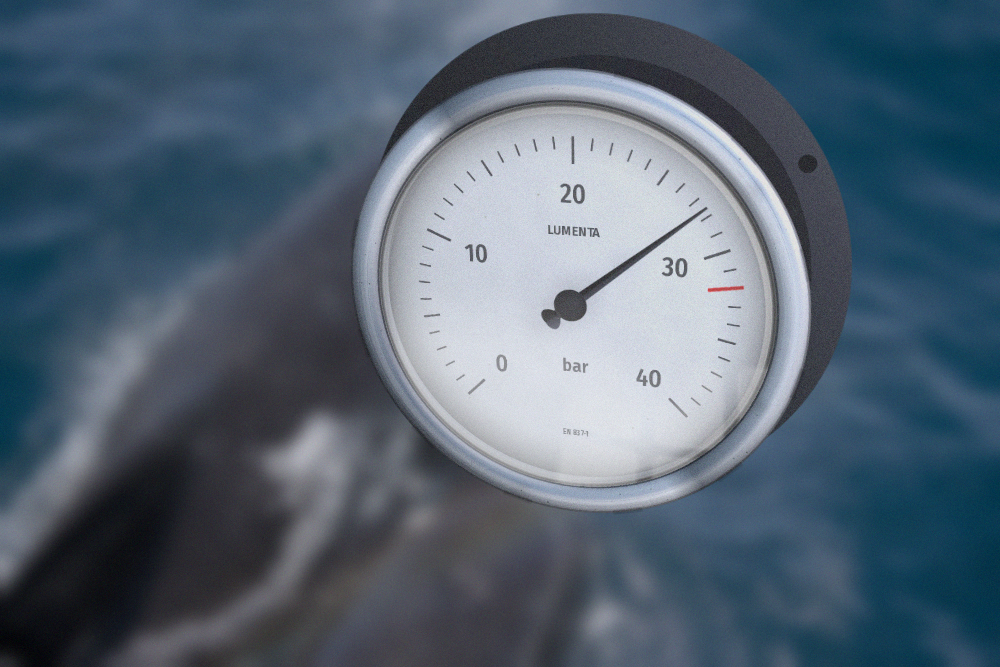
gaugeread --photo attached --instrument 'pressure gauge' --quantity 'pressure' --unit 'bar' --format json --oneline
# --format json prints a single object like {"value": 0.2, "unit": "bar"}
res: {"value": 27.5, "unit": "bar"}
